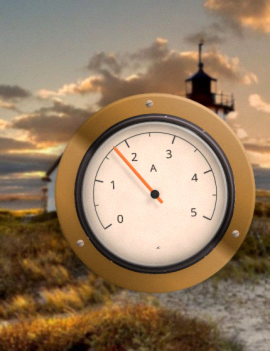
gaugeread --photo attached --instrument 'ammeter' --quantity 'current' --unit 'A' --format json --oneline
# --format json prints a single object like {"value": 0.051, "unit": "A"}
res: {"value": 1.75, "unit": "A"}
